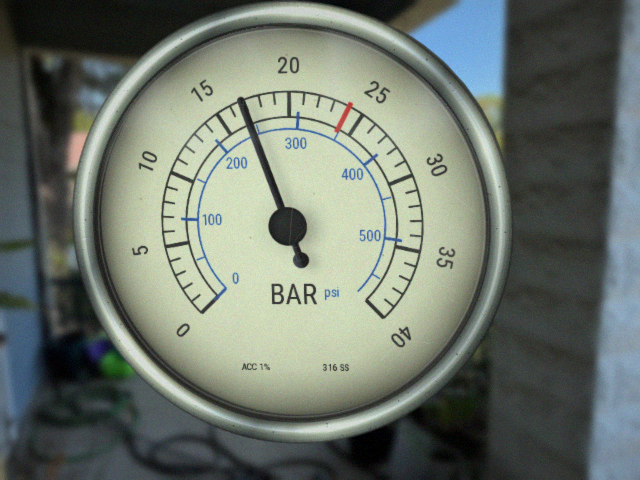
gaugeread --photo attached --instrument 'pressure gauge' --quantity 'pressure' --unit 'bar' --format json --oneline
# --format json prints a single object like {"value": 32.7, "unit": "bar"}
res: {"value": 17, "unit": "bar"}
